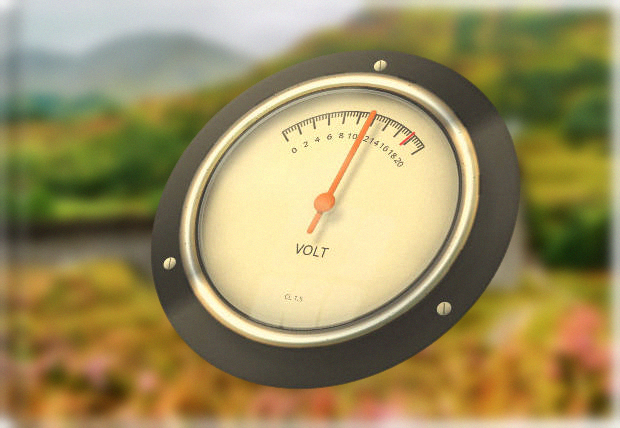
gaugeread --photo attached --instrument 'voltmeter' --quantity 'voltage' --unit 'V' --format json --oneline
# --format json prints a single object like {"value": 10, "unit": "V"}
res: {"value": 12, "unit": "V"}
